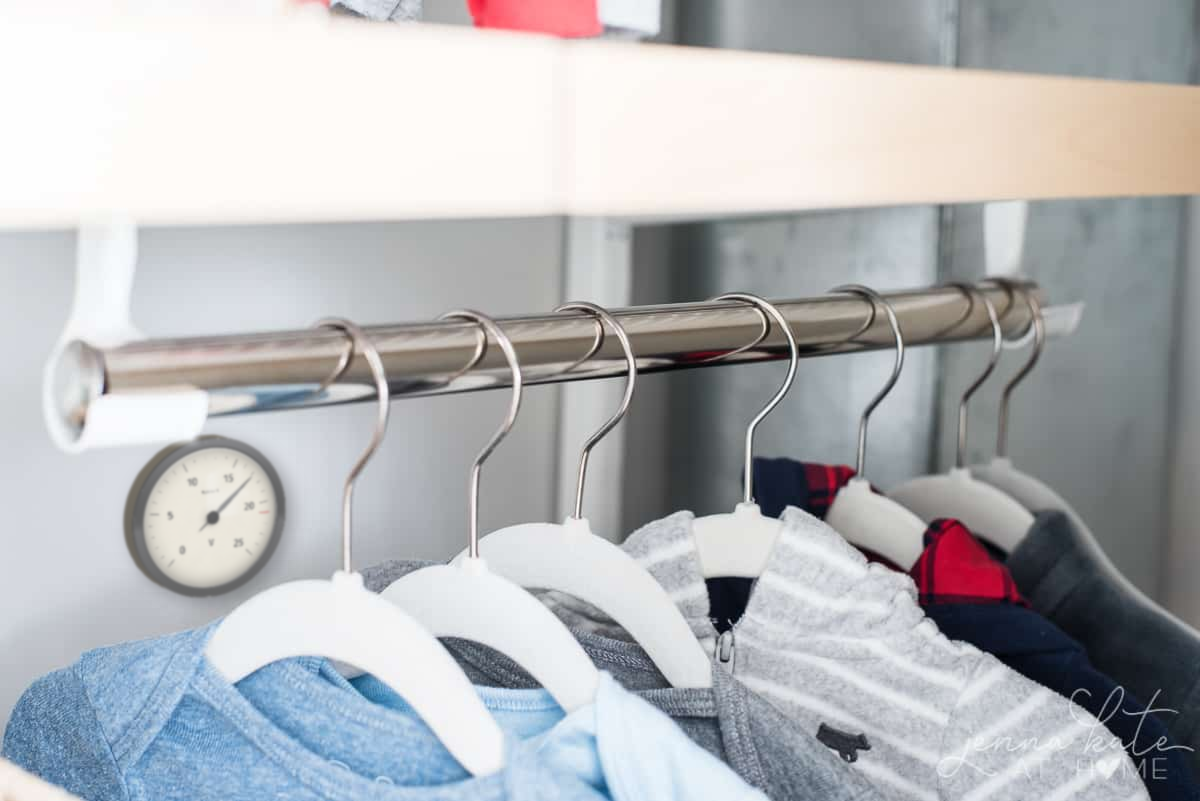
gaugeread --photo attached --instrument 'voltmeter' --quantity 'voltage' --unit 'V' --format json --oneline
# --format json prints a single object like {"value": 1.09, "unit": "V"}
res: {"value": 17, "unit": "V"}
